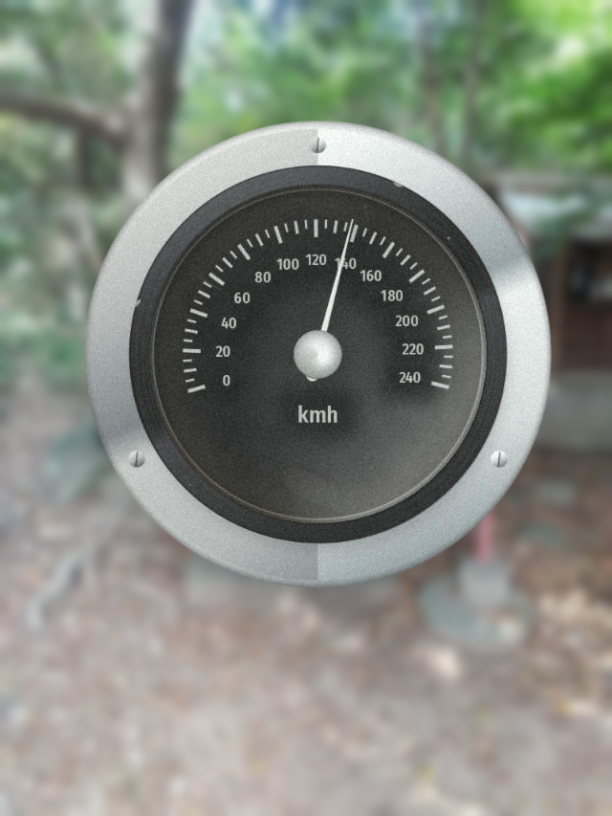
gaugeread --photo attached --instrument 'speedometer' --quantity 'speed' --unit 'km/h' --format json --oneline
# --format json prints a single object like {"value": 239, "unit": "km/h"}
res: {"value": 137.5, "unit": "km/h"}
